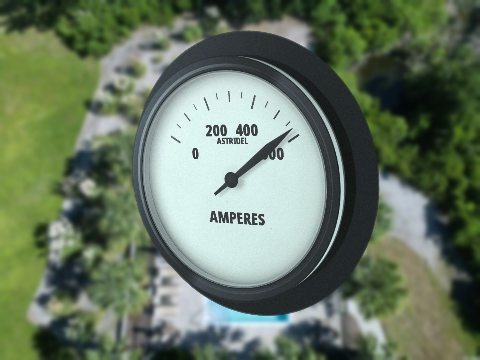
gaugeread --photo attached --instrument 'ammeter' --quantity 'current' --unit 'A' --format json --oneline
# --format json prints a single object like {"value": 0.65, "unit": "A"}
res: {"value": 575, "unit": "A"}
